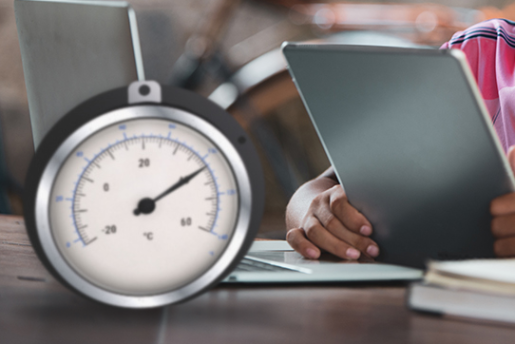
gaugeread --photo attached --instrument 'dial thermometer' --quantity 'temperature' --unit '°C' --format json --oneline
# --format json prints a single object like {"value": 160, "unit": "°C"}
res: {"value": 40, "unit": "°C"}
